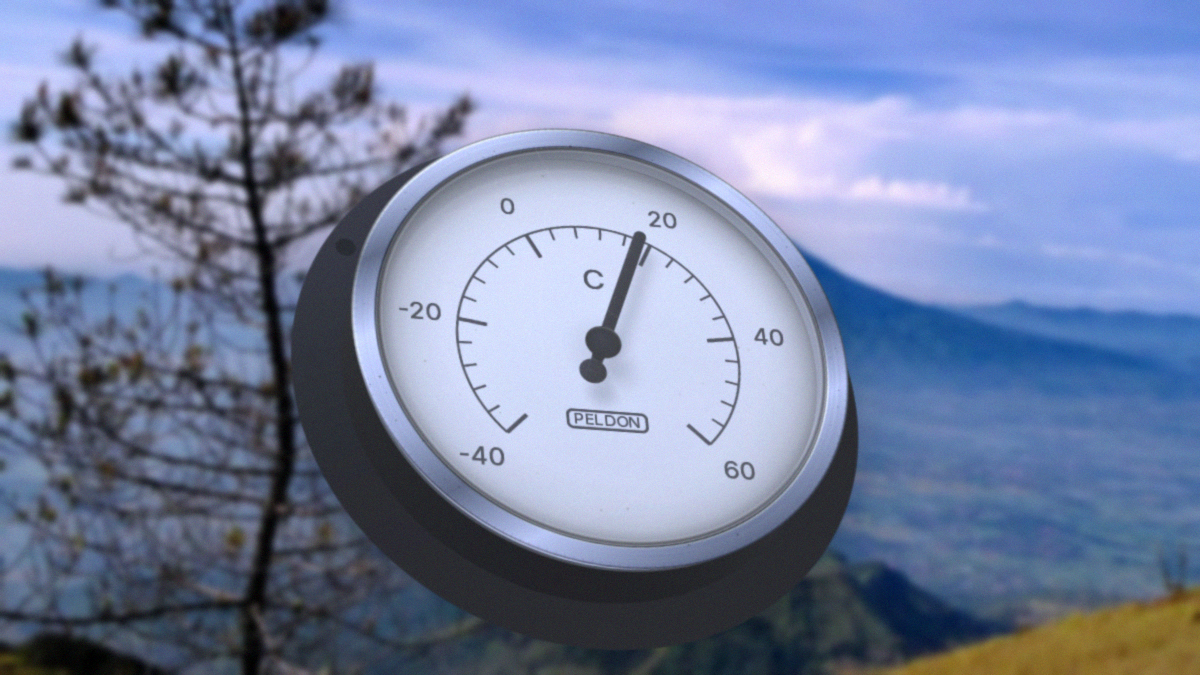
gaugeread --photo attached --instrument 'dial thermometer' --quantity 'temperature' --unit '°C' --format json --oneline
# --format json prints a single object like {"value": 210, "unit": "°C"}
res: {"value": 18, "unit": "°C"}
